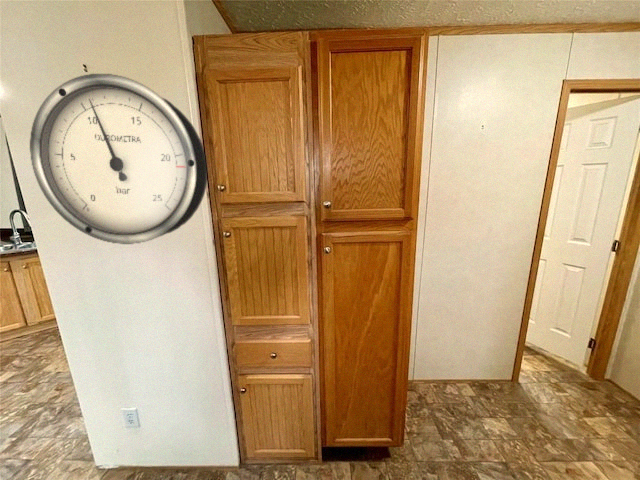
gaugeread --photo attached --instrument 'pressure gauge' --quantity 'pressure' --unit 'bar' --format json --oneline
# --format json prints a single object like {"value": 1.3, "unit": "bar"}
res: {"value": 11, "unit": "bar"}
